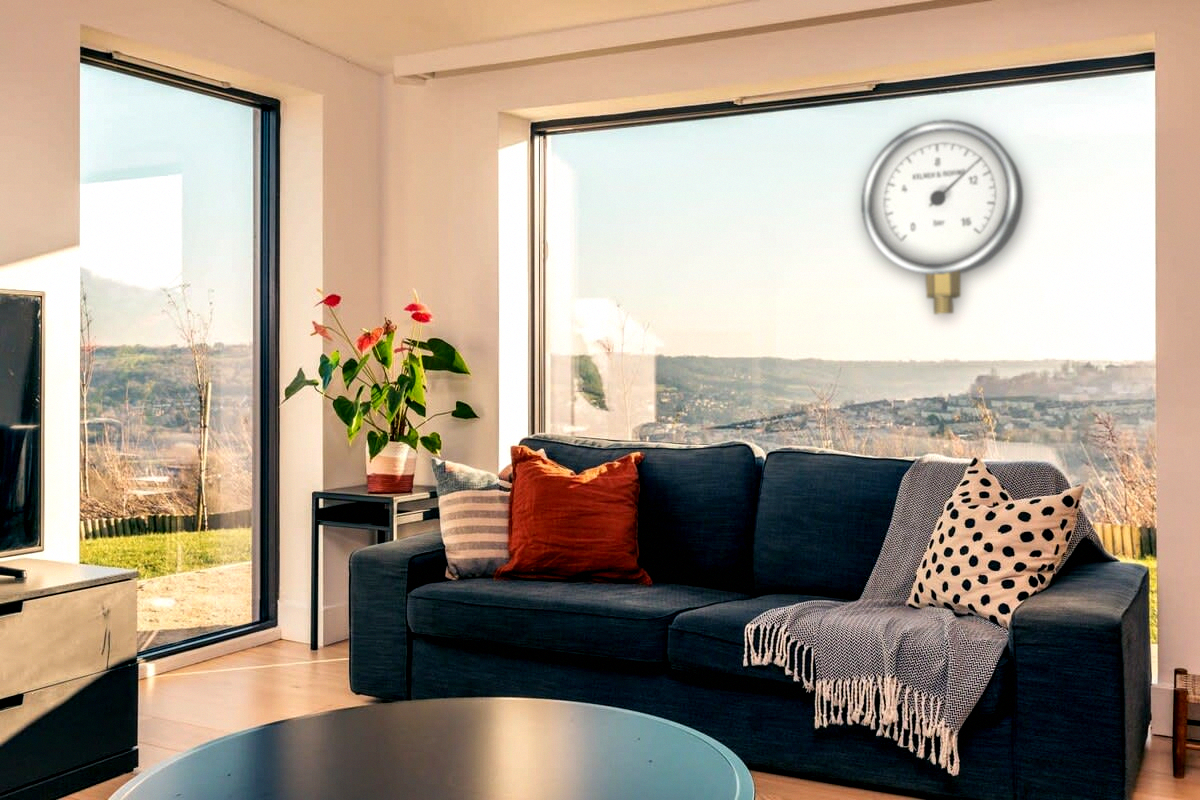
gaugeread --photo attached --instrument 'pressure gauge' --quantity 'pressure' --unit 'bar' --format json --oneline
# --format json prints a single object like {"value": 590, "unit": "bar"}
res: {"value": 11, "unit": "bar"}
